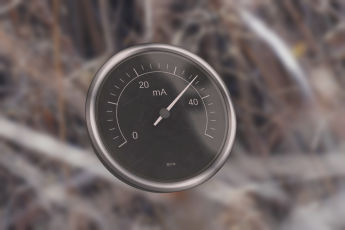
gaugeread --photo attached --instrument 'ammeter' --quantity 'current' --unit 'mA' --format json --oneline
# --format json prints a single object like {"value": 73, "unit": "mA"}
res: {"value": 35, "unit": "mA"}
